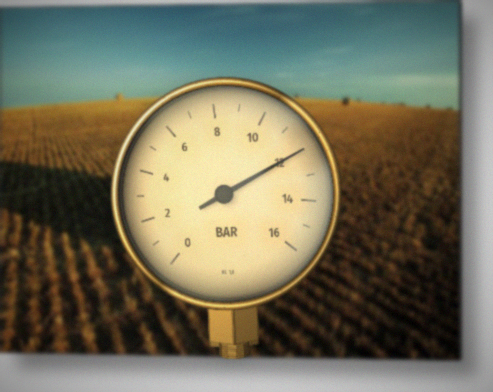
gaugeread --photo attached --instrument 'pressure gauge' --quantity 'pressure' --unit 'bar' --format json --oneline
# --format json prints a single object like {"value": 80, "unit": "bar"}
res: {"value": 12, "unit": "bar"}
